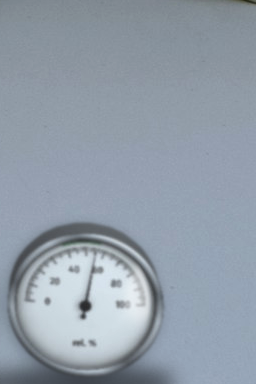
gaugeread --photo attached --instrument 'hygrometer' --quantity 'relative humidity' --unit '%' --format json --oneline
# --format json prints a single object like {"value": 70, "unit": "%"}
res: {"value": 55, "unit": "%"}
